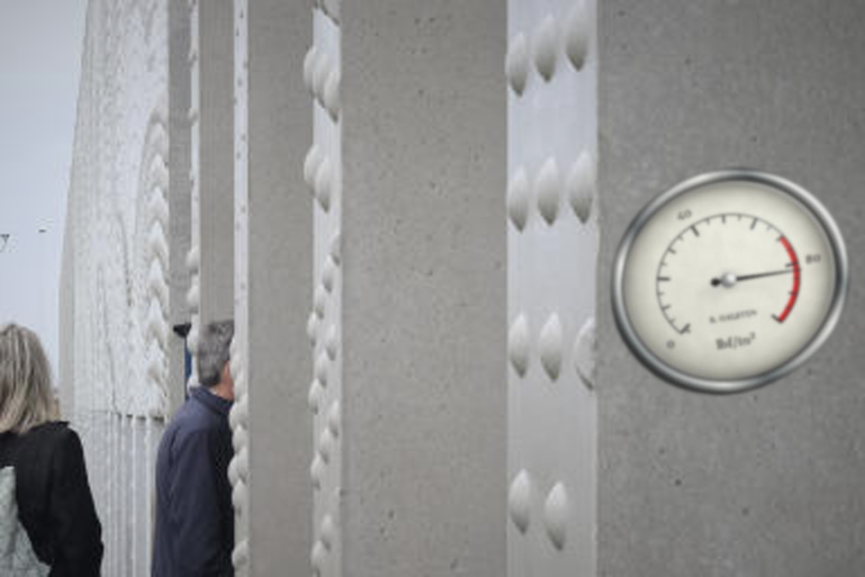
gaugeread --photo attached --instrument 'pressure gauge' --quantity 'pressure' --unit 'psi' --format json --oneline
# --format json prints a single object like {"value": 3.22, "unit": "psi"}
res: {"value": 82.5, "unit": "psi"}
